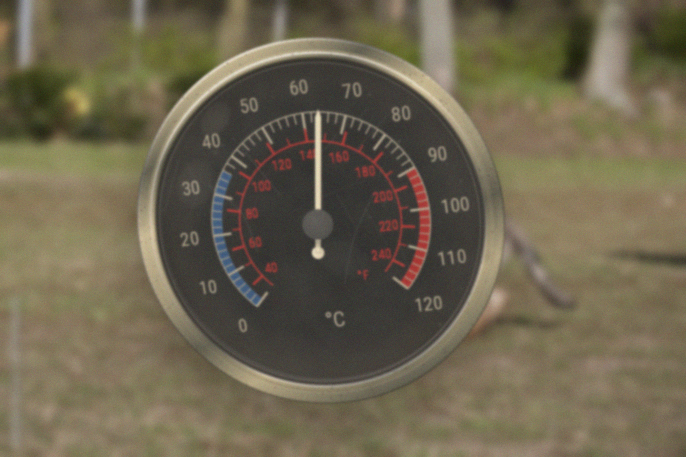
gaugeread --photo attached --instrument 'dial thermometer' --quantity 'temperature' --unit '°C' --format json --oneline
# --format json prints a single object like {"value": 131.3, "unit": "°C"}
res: {"value": 64, "unit": "°C"}
